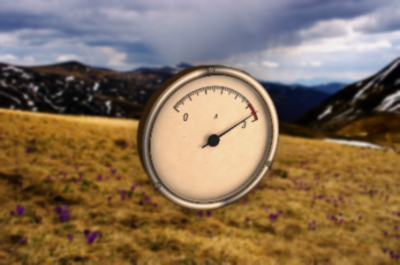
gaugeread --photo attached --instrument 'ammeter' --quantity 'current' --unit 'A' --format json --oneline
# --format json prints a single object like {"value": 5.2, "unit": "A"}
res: {"value": 2.75, "unit": "A"}
